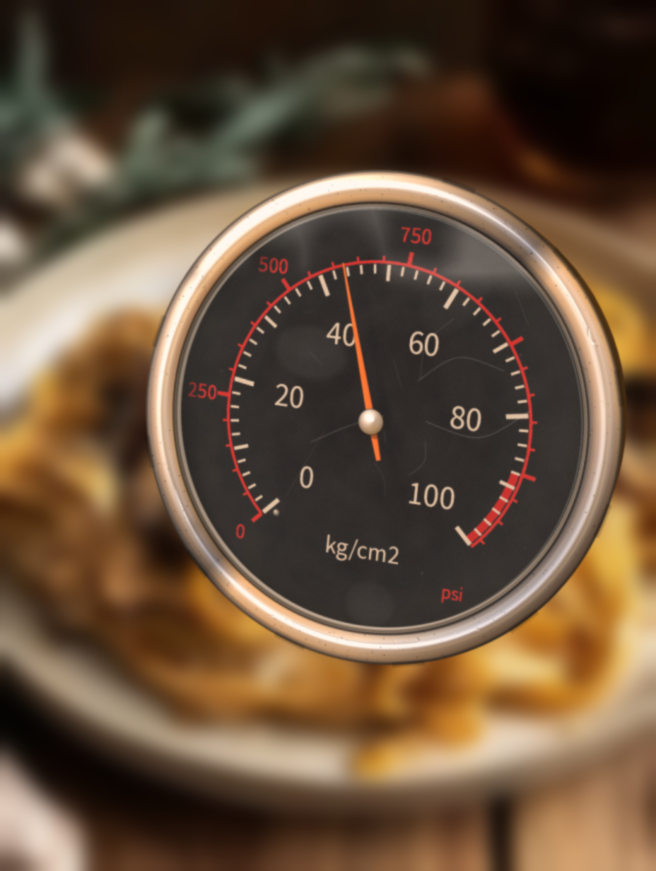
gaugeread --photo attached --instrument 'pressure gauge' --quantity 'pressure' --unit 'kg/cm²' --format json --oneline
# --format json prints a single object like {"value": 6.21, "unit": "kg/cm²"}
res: {"value": 44, "unit": "kg/cm²"}
